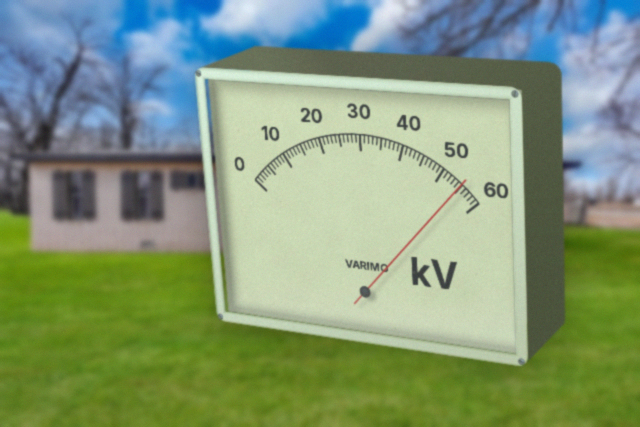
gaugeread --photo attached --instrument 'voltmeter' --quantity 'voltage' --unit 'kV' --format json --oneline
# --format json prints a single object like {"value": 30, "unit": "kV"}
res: {"value": 55, "unit": "kV"}
